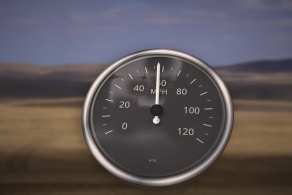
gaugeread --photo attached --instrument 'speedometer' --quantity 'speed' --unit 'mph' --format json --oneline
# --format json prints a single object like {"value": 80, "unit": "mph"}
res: {"value": 57.5, "unit": "mph"}
